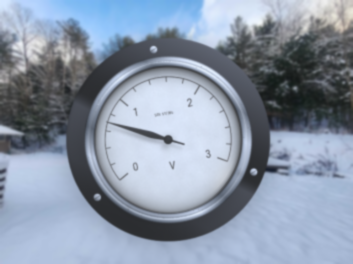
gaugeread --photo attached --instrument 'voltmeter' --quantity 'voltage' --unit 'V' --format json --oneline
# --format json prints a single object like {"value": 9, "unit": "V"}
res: {"value": 0.7, "unit": "V"}
